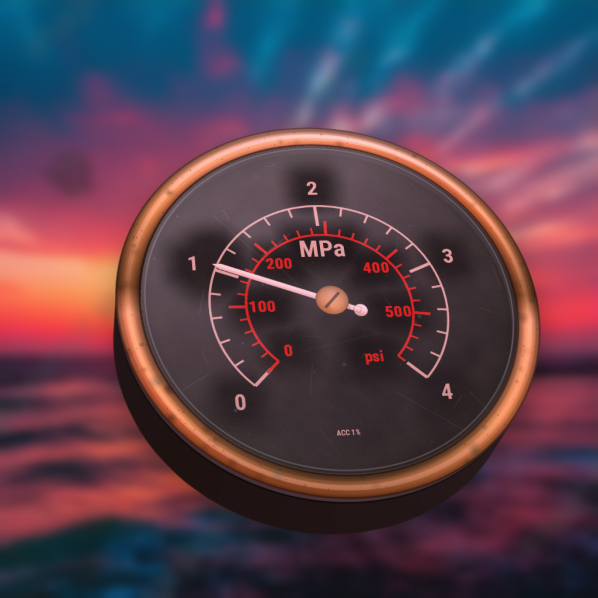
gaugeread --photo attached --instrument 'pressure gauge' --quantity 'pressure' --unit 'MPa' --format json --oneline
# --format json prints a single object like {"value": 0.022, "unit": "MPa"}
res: {"value": 1, "unit": "MPa"}
